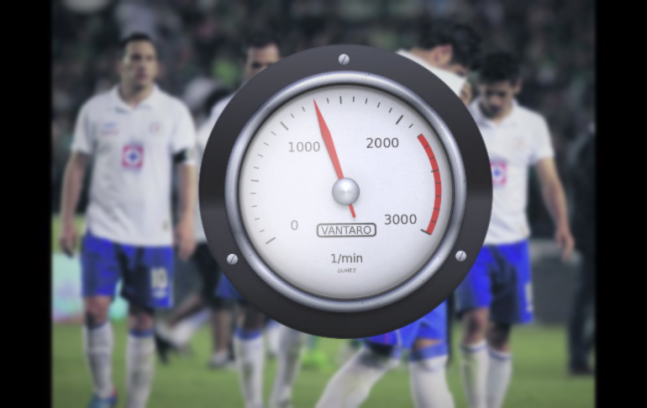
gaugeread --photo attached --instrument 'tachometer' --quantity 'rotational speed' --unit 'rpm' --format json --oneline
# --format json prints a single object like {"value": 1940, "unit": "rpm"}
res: {"value": 1300, "unit": "rpm"}
